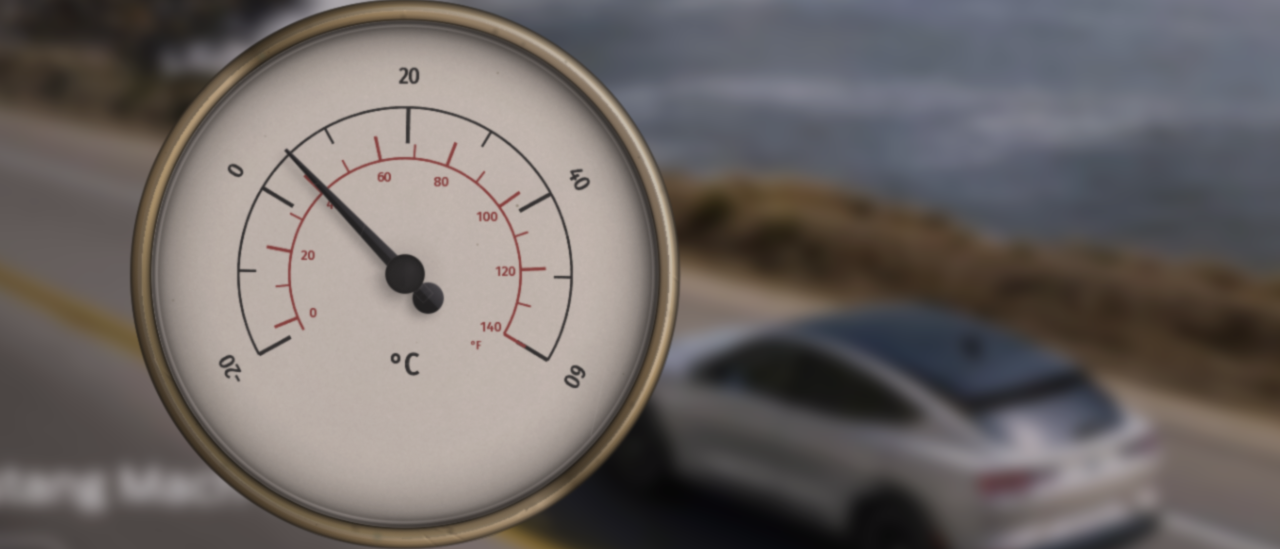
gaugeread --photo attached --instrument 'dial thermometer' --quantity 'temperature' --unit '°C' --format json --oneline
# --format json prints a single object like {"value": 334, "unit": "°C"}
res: {"value": 5, "unit": "°C"}
